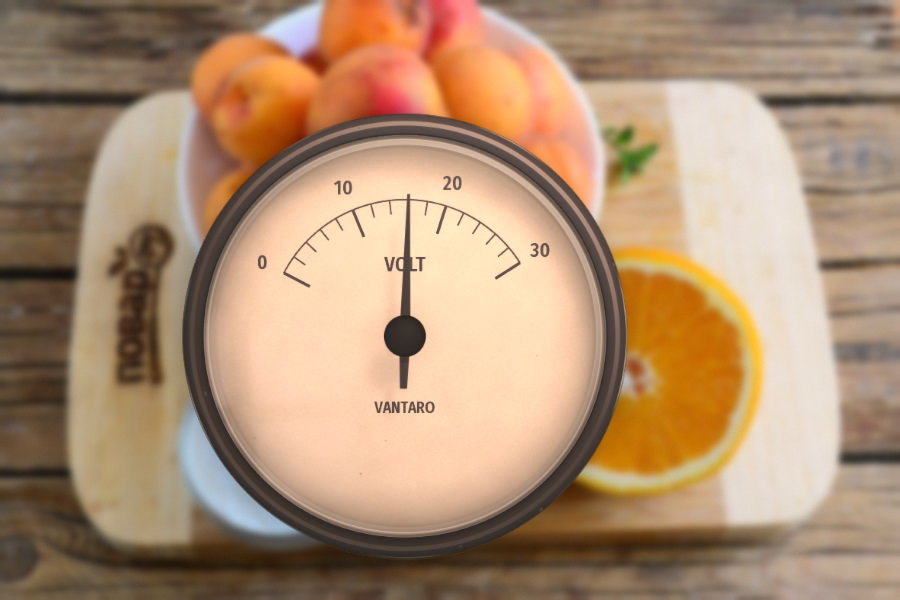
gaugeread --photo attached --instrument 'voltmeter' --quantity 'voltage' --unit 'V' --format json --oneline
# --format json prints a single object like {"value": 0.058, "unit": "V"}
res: {"value": 16, "unit": "V"}
